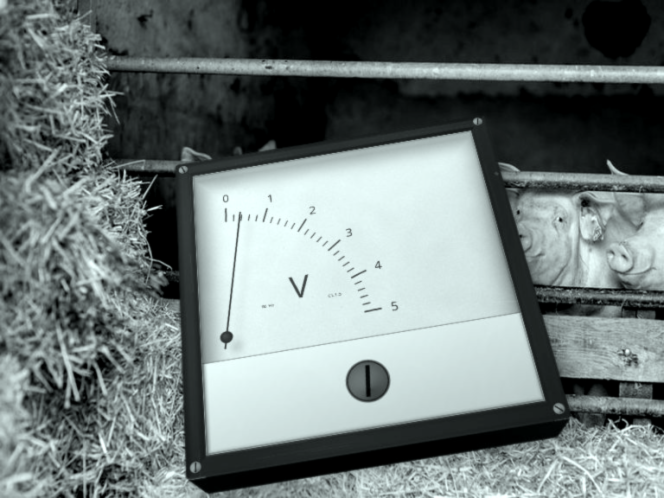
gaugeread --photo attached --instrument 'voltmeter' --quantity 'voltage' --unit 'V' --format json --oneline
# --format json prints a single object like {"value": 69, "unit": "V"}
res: {"value": 0.4, "unit": "V"}
